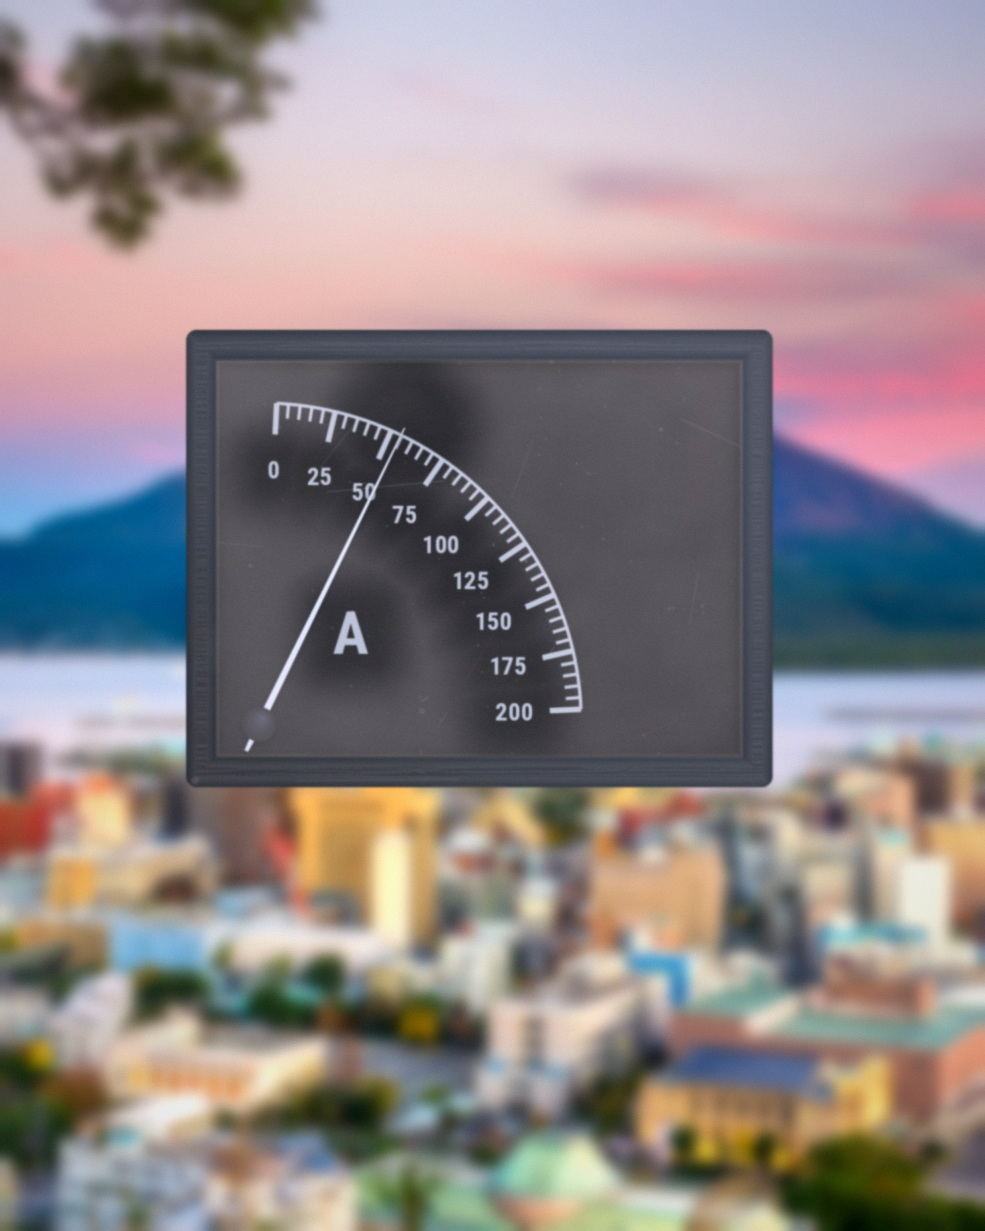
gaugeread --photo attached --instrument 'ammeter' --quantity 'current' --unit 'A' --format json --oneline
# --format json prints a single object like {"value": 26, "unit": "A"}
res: {"value": 55, "unit": "A"}
